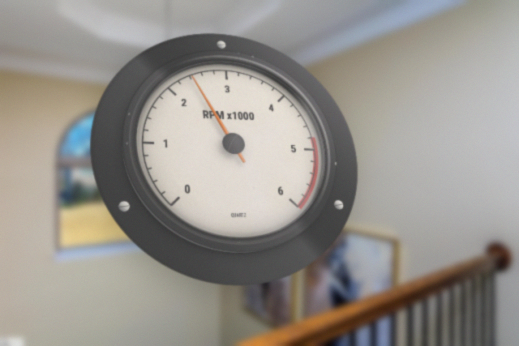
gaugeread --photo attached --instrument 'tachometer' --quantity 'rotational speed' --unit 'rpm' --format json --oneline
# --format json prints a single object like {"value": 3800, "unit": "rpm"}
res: {"value": 2400, "unit": "rpm"}
